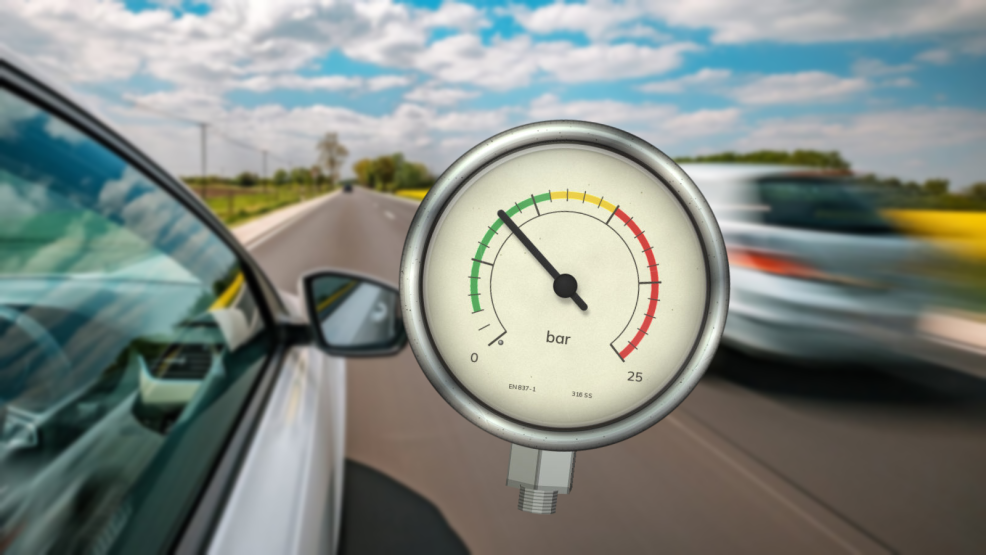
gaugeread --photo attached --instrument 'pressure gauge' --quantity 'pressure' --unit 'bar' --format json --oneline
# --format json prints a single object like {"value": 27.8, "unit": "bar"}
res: {"value": 8, "unit": "bar"}
